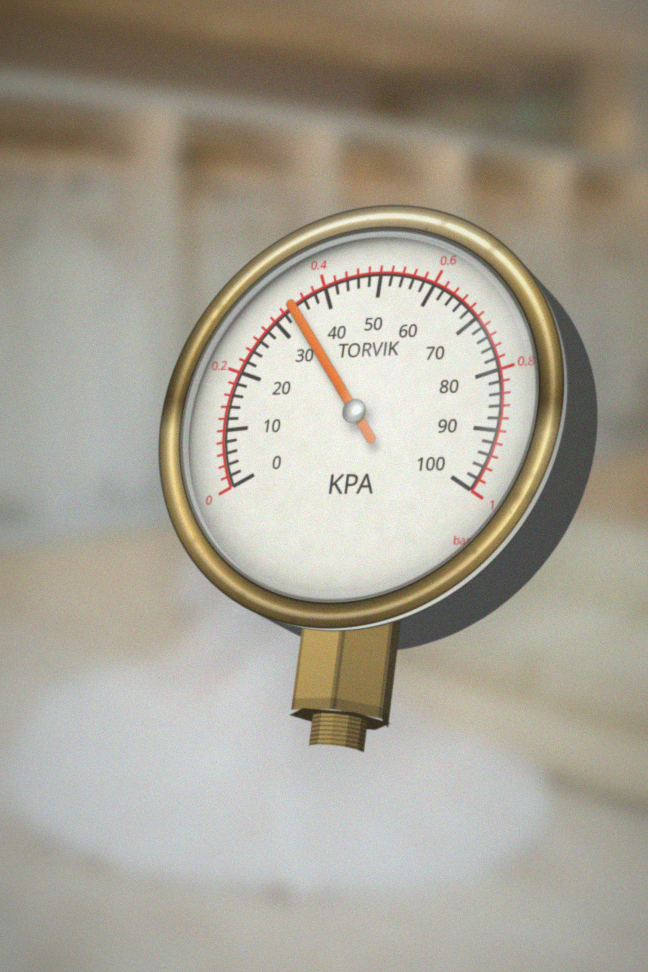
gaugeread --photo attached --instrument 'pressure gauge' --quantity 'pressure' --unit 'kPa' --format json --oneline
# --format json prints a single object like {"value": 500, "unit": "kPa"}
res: {"value": 34, "unit": "kPa"}
